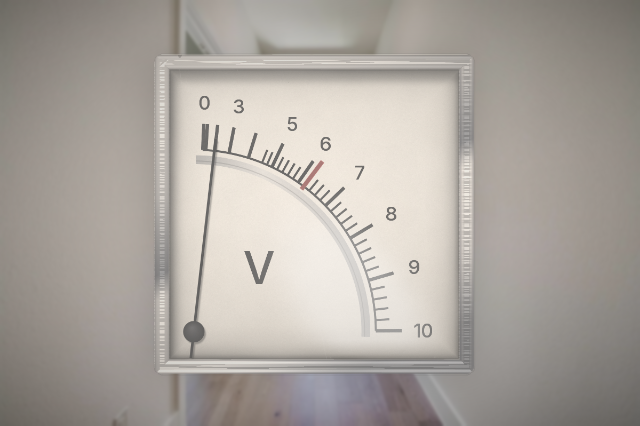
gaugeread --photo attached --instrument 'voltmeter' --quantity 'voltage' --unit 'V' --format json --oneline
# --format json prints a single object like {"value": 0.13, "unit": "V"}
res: {"value": 2, "unit": "V"}
